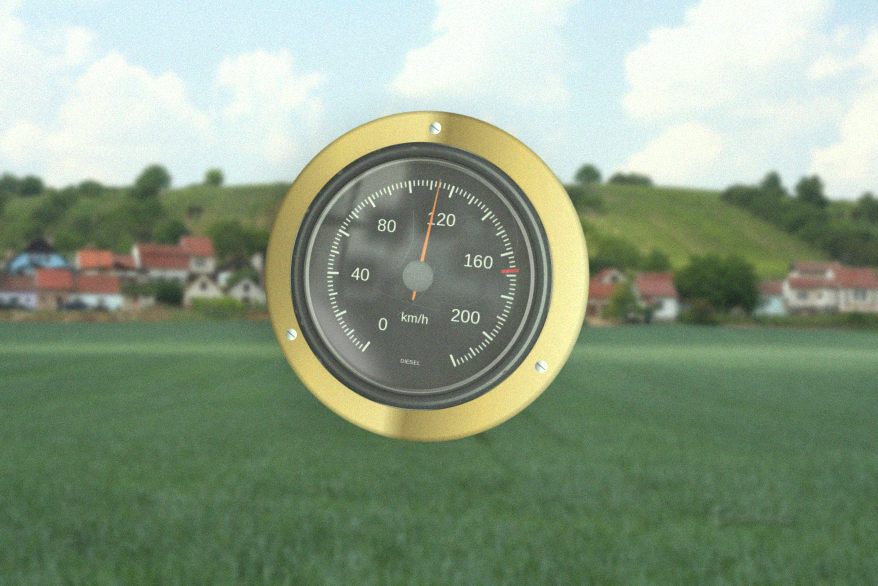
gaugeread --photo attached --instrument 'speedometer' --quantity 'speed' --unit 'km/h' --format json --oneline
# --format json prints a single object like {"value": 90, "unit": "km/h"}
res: {"value": 114, "unit": "km/h"}
